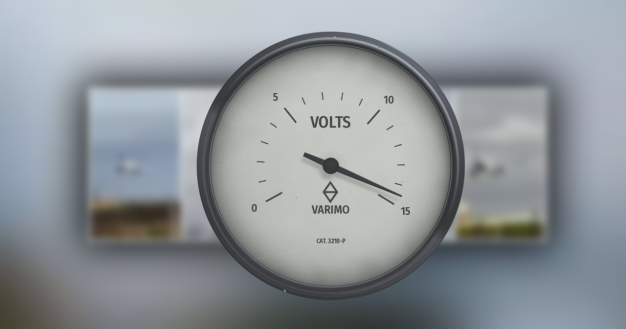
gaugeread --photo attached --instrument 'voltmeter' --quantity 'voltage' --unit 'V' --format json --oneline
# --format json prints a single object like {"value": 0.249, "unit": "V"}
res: {"value": 14.5, "unit": "V"}
